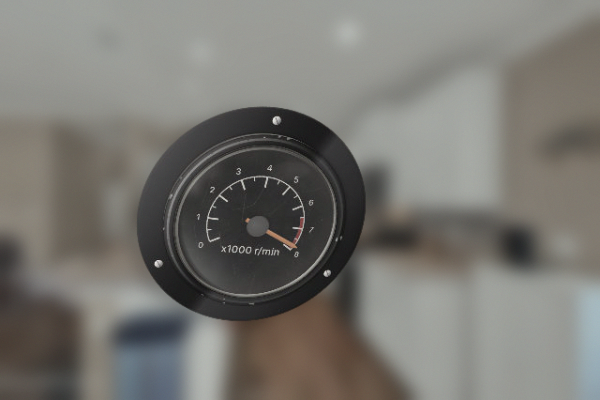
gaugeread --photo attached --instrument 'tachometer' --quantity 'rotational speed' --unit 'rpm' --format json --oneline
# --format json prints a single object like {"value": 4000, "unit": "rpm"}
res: {"value": 7750, "unit": "rpm"}
